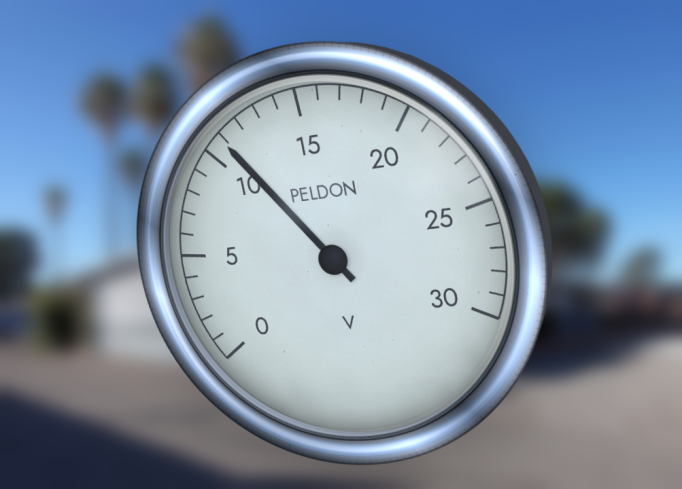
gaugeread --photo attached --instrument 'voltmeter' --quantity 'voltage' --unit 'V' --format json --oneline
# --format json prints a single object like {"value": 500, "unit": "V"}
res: {"value": 11, "unit": "V"}
